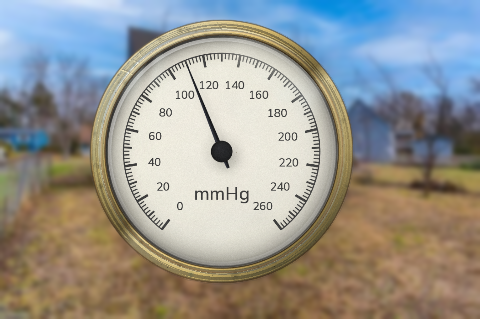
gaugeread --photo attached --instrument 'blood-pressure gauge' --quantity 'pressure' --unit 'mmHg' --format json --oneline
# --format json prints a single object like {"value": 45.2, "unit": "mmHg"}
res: {"value": 110, "unit": "mmHg"}
